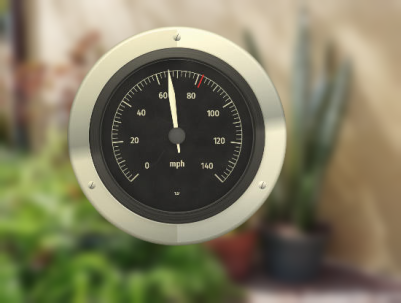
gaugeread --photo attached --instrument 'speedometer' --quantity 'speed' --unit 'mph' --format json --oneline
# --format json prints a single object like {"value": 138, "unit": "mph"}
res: {"value": 66, "unit": "mph"}
